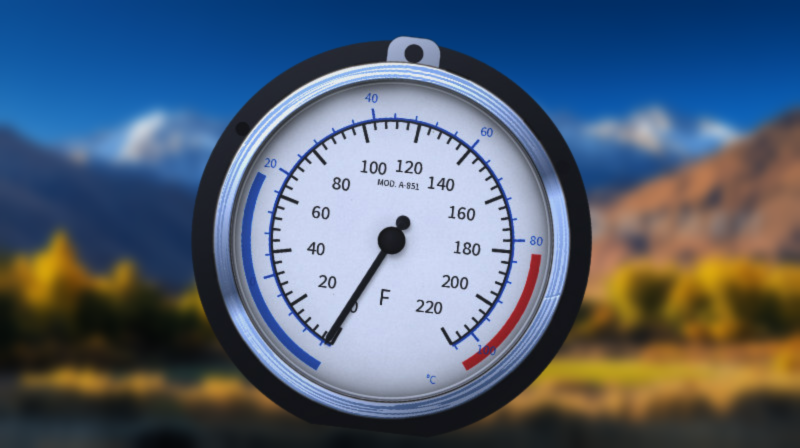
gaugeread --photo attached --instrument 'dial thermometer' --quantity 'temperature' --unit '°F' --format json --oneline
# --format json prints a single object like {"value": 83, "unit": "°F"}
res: {"value": 2, "unit": "°F"}
